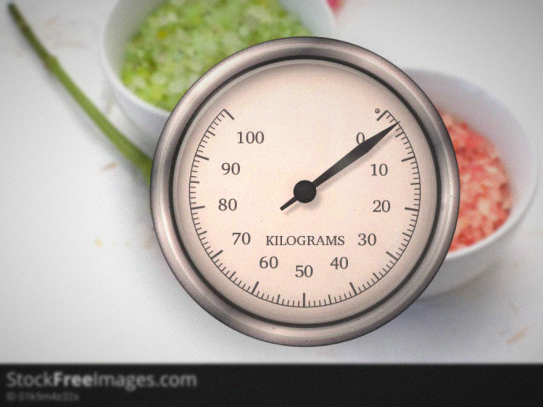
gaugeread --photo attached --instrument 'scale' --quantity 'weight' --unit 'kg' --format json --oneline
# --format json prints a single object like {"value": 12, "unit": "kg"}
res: {"value": 3, "unit": "kg"}
